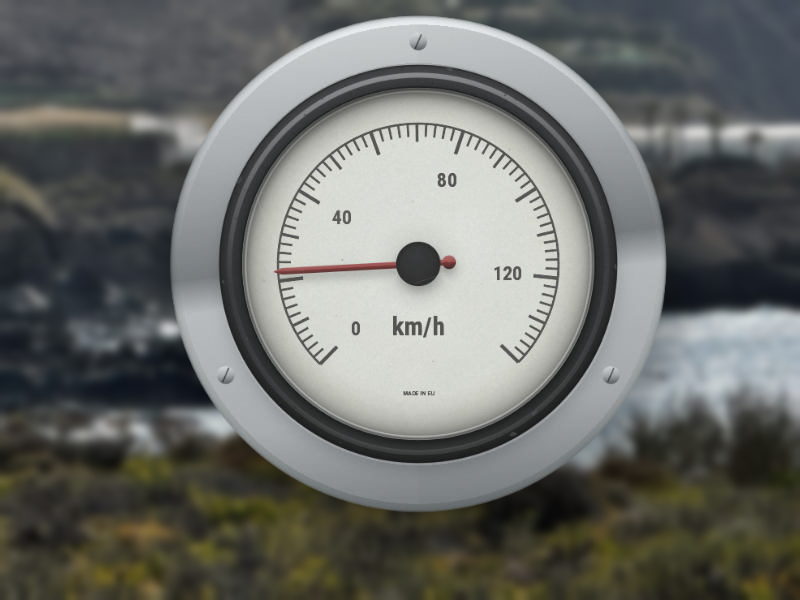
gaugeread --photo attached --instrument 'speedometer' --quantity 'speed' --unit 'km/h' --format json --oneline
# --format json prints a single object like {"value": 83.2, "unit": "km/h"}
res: {"value": 22, "unit": "km/h"}
